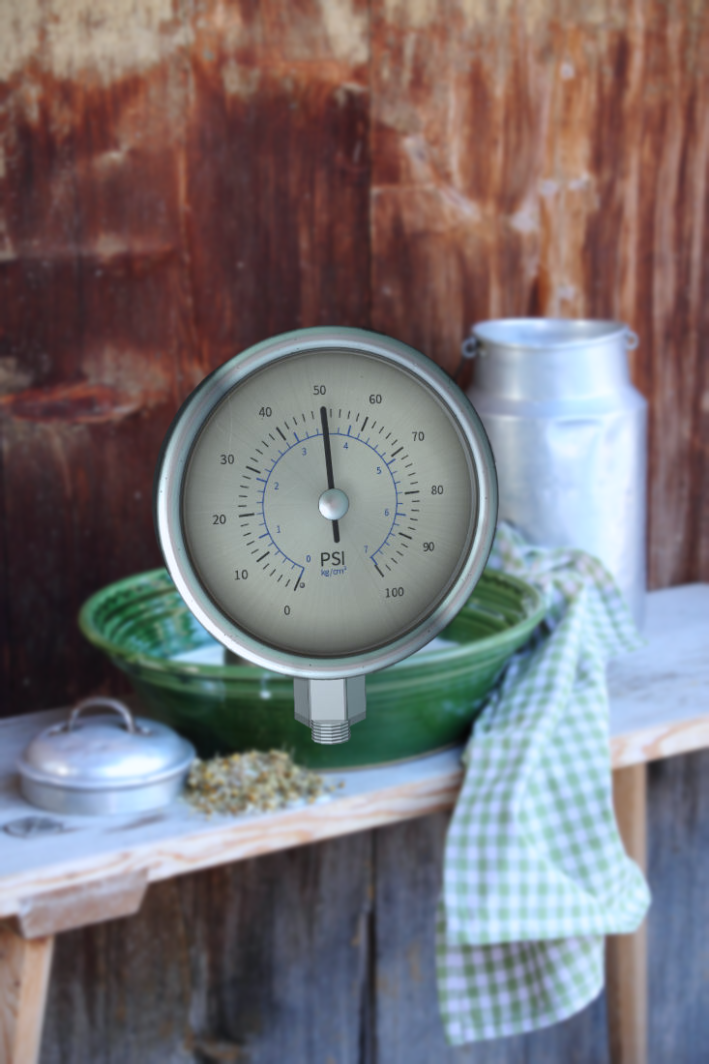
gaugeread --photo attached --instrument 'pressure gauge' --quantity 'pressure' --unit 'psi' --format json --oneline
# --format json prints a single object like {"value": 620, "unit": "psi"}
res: {"value": 50, "unit": "psi"}
